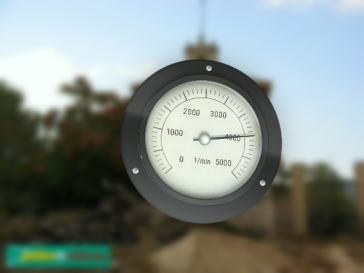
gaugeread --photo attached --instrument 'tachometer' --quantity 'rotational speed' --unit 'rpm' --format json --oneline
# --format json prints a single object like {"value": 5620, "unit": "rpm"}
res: {"value": 4000, "unit": "rpm"}
